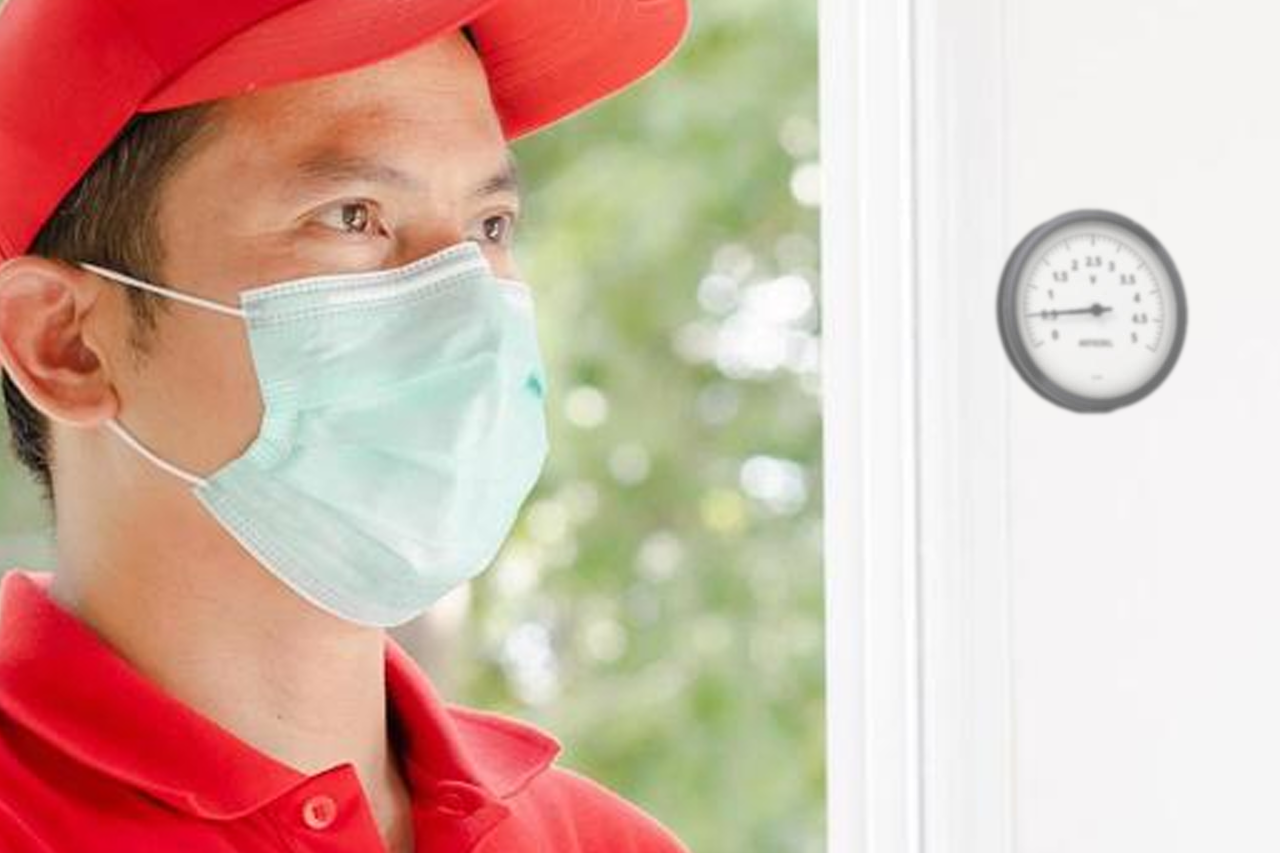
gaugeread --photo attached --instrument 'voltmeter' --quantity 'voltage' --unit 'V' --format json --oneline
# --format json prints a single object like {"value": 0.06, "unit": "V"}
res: {"value": 0.5, "unit": "V"}
